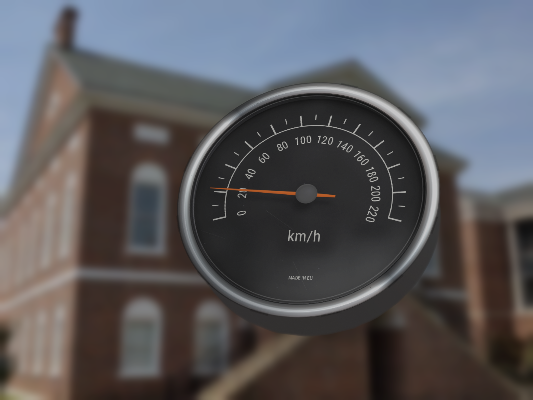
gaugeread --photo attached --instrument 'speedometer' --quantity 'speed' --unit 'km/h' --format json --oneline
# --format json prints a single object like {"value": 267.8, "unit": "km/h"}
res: {"value": 20, "unit": "km/h"}
